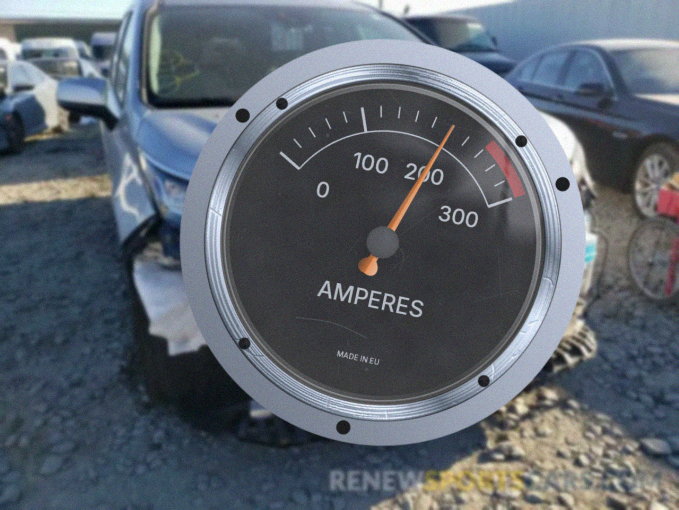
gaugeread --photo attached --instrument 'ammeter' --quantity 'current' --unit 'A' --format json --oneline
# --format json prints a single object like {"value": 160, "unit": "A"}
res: {"value": 200, "unit": "A"}
